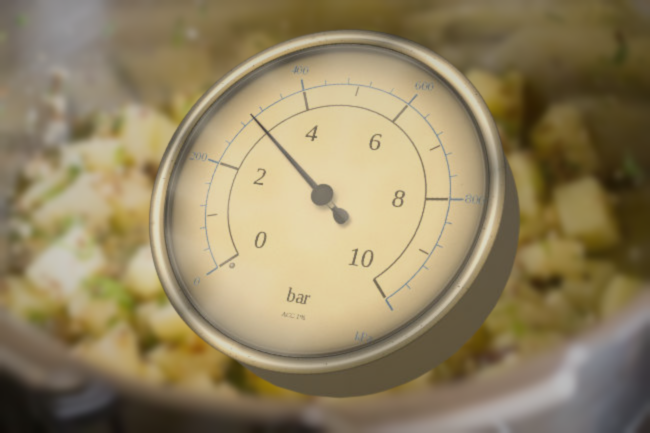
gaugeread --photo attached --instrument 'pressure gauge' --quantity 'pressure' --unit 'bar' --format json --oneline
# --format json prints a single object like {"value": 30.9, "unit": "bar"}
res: {"value": 3, "unit": "bar"}
